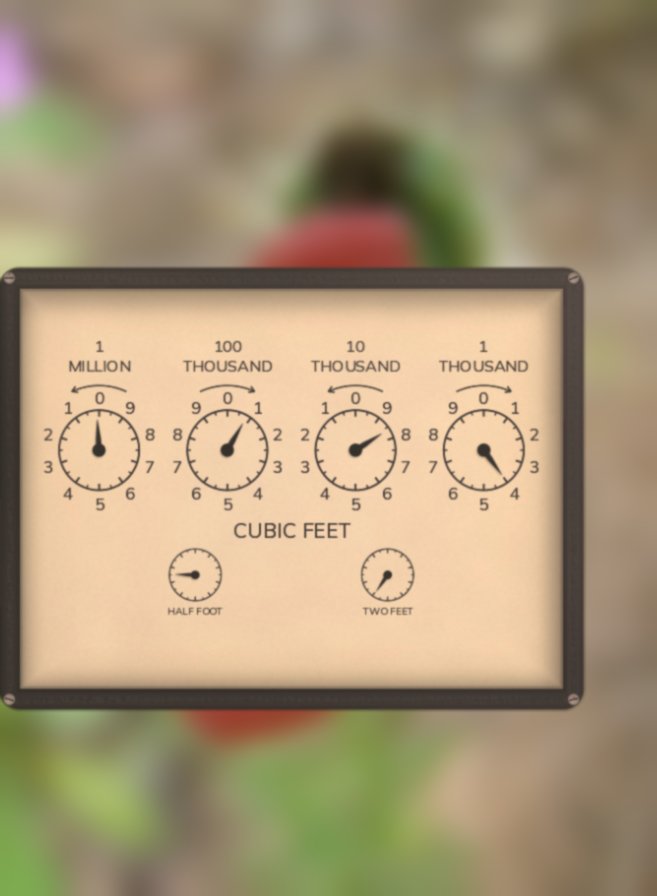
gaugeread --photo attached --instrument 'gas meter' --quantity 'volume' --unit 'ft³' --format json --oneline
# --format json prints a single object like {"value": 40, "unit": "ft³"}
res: {"value": 8400, "unit": "ft³"}
